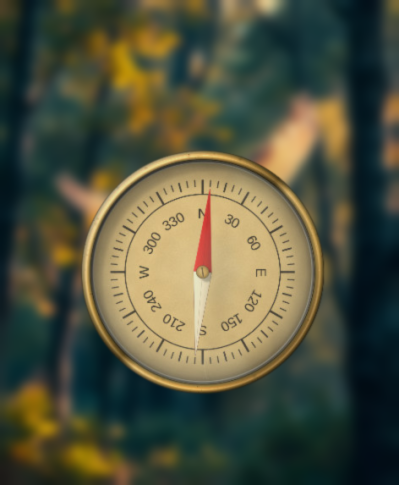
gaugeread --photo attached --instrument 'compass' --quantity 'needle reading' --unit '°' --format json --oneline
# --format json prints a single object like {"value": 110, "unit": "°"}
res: {"value": 5, "unit": "°"}
